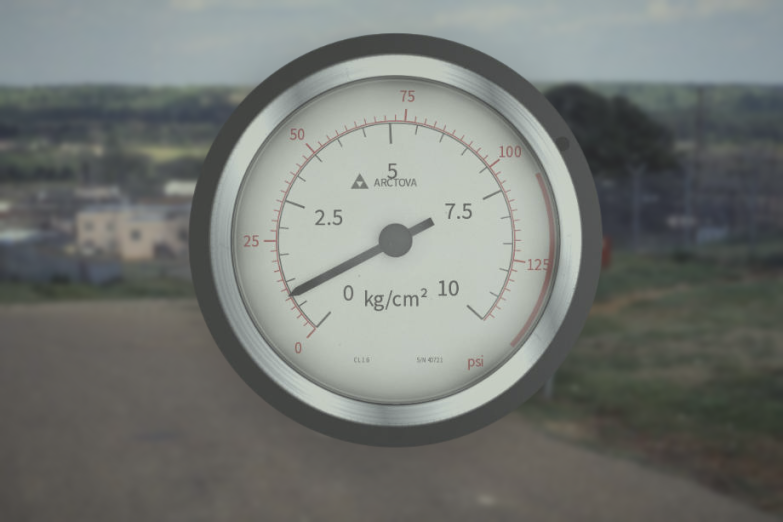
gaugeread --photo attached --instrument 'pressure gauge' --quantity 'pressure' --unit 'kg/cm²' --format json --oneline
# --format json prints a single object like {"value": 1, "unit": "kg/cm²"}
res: {"value": 0.75, "unit": "kg/cm²"}
